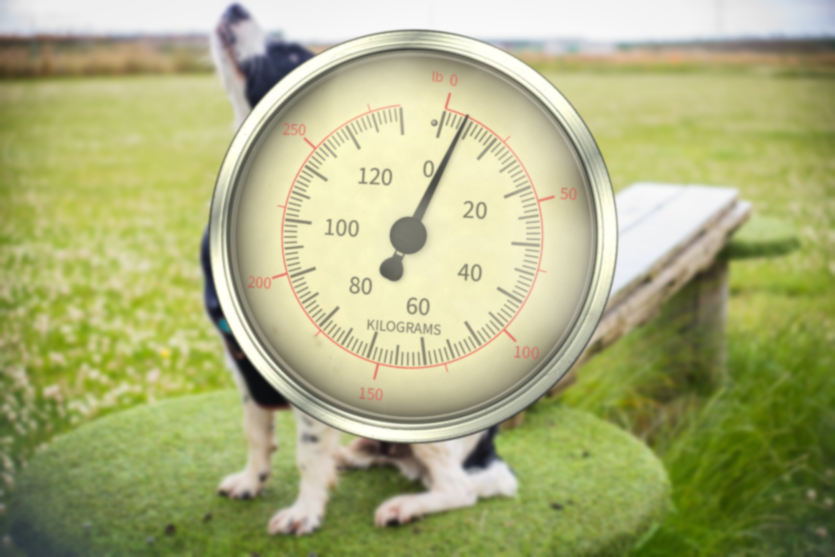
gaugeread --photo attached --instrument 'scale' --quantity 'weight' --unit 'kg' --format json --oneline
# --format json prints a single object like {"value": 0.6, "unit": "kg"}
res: {"value": 4, "unit": "kg"}
